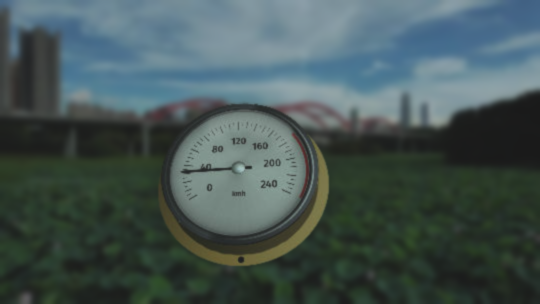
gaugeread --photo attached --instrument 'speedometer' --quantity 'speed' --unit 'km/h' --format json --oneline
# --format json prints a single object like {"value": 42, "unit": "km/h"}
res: {"value": 30, "unit": "km/h"}
